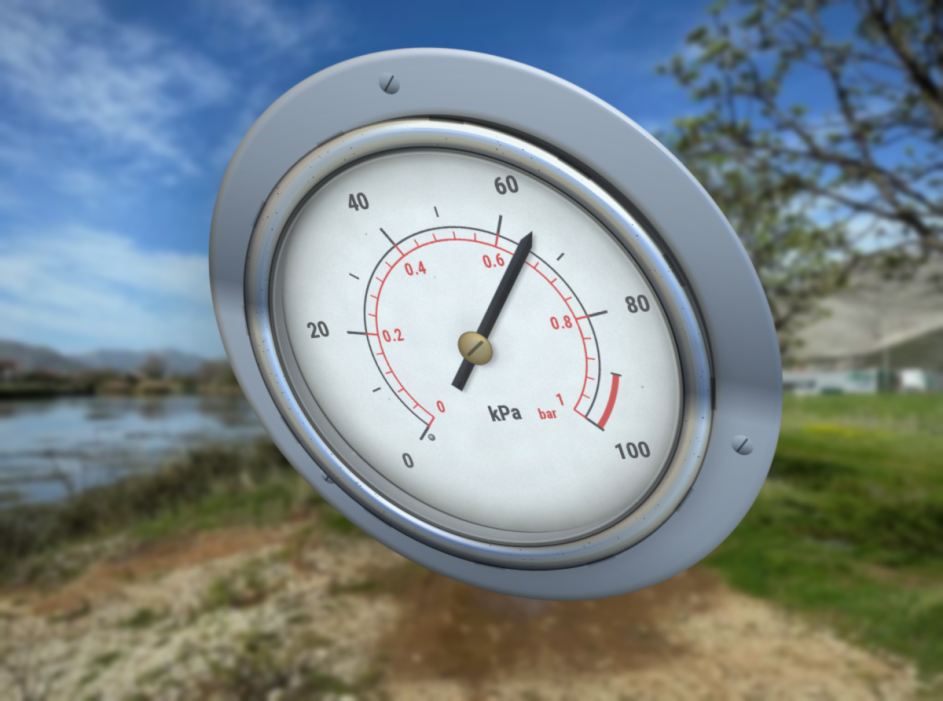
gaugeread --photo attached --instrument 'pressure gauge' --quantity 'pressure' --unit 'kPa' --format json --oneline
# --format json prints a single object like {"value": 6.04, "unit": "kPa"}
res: {"value": 65, "unit": "kPa"}
